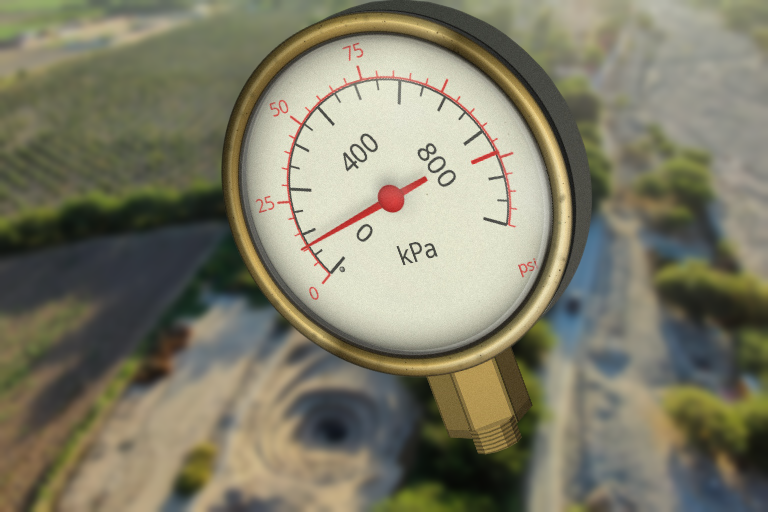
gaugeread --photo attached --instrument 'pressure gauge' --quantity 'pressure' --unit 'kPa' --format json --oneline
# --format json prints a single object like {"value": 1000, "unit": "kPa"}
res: {"value": 75, "unit": "kPa"}
